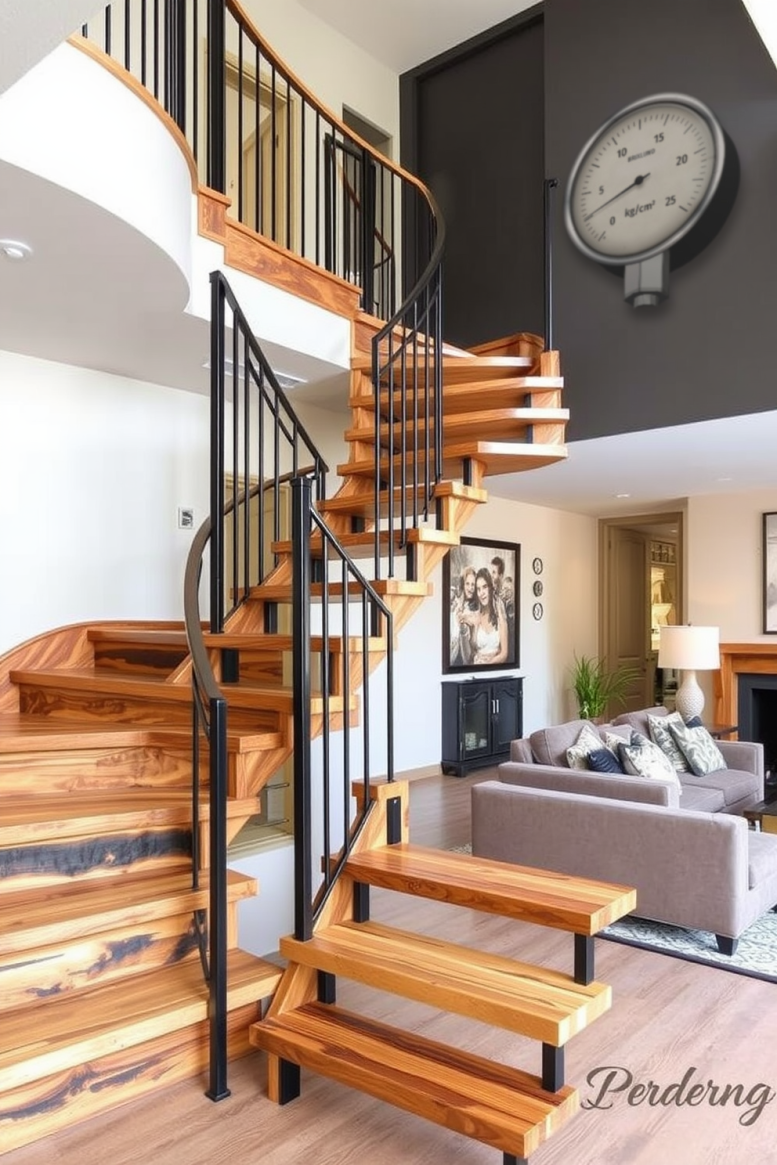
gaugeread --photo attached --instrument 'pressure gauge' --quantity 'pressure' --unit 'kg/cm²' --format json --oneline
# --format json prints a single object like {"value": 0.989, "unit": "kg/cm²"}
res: {"value": 2.5, "unit": "kg/cm²"}
